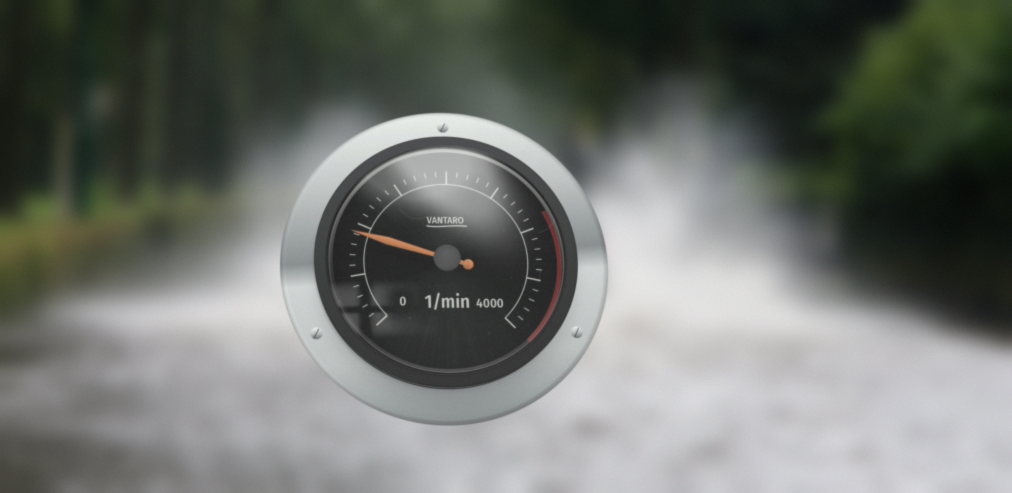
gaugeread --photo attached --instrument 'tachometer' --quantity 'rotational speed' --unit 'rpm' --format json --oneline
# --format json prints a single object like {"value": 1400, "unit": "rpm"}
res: {"value": 900, "unit": "rpm"}
